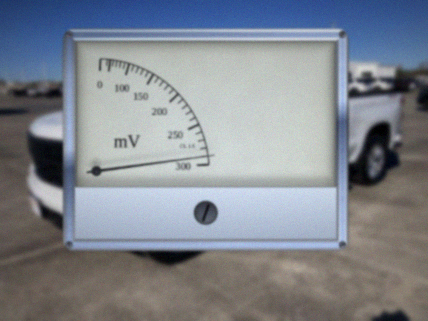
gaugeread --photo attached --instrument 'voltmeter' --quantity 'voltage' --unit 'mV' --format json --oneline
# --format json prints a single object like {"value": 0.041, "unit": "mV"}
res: {"value": 290, "unit": "mV"}
